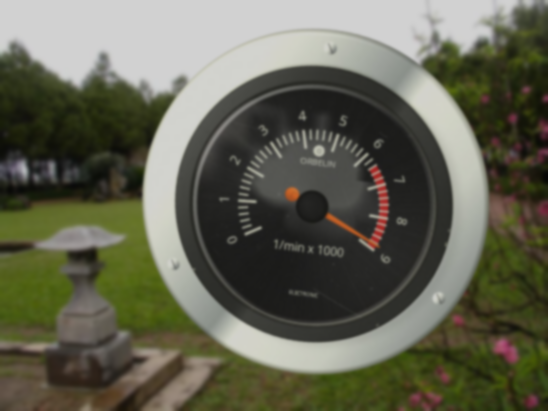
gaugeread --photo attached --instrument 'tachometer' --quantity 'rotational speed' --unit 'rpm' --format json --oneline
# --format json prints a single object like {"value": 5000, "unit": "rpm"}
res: {"value": 8800, "unit": "rpm"}
